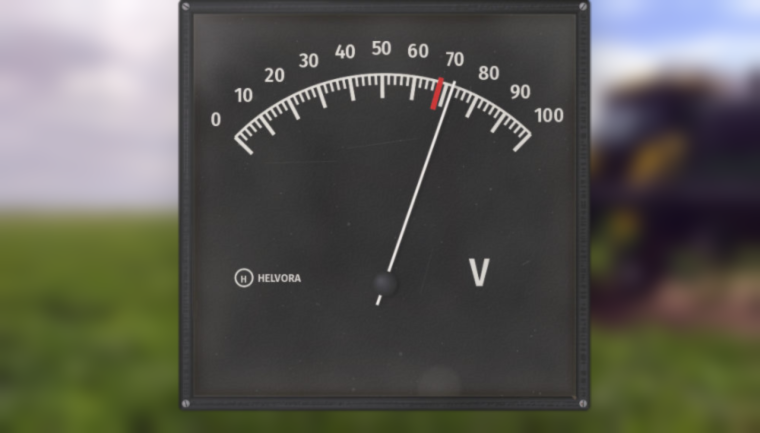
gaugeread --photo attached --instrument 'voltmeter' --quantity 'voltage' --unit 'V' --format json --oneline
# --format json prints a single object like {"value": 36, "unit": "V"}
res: {"value": 72, "unit": "V"}
